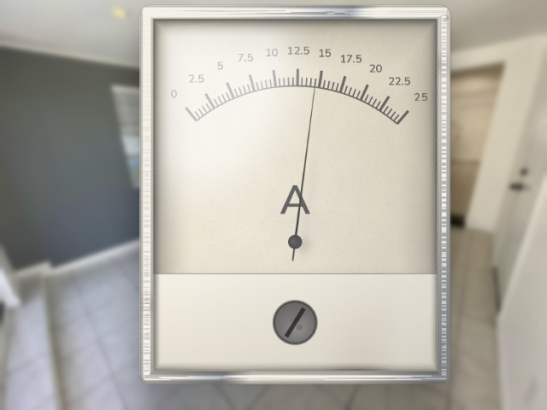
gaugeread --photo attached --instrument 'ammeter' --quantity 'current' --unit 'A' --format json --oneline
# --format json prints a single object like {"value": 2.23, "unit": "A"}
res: {"value": 14.5, "unit": "A"}
